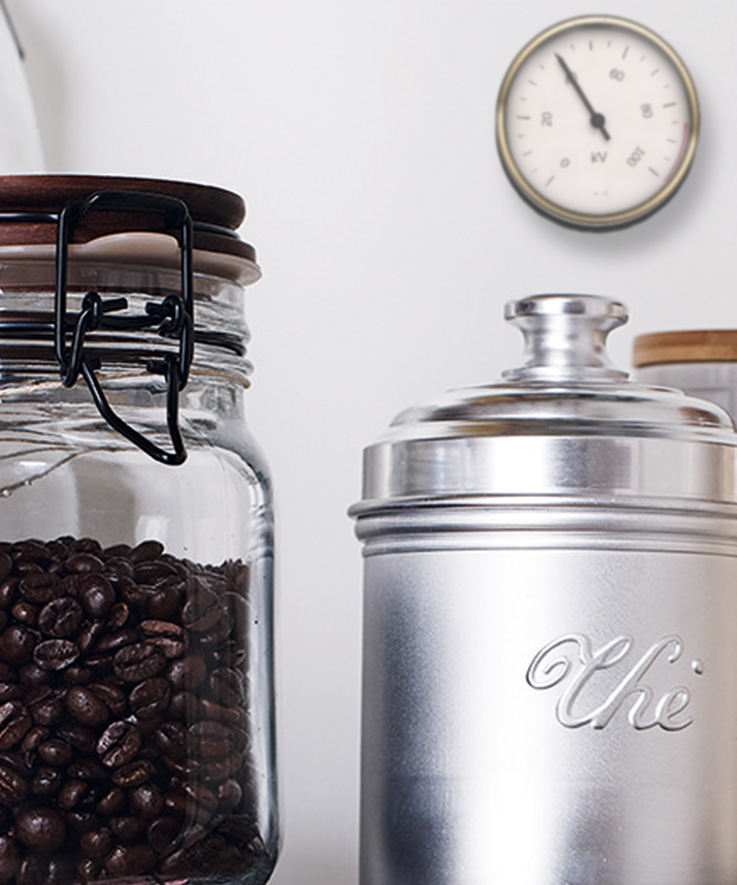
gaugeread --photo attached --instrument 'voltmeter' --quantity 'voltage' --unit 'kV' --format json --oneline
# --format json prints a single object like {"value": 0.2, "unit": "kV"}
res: {"value": 40, "unit": "kV"}
